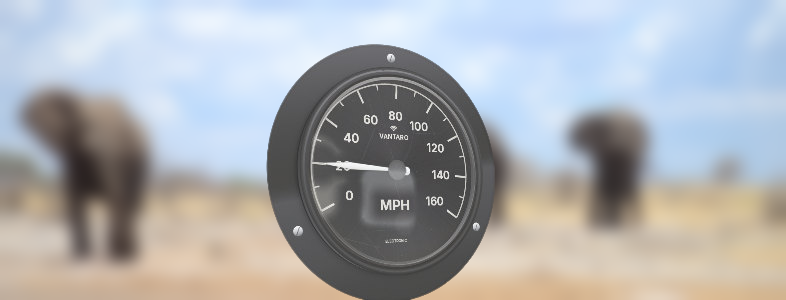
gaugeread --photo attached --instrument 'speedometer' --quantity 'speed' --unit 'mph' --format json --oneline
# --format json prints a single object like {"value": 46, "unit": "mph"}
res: {"value": 20, "unit": "mph"}
